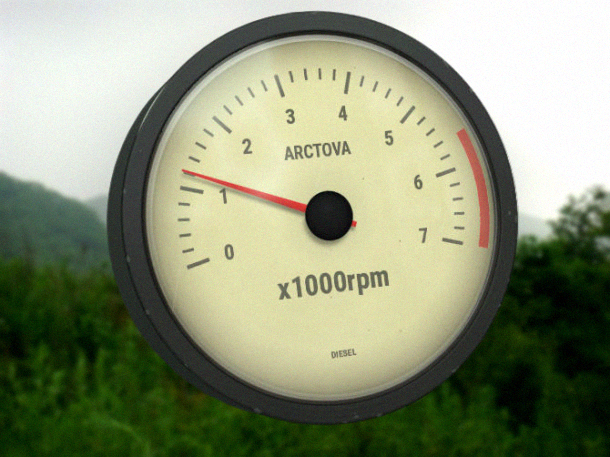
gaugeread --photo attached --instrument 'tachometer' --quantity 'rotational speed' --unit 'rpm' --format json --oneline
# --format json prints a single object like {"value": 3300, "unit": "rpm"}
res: {"value": 1200, "unit": "rpm"}
